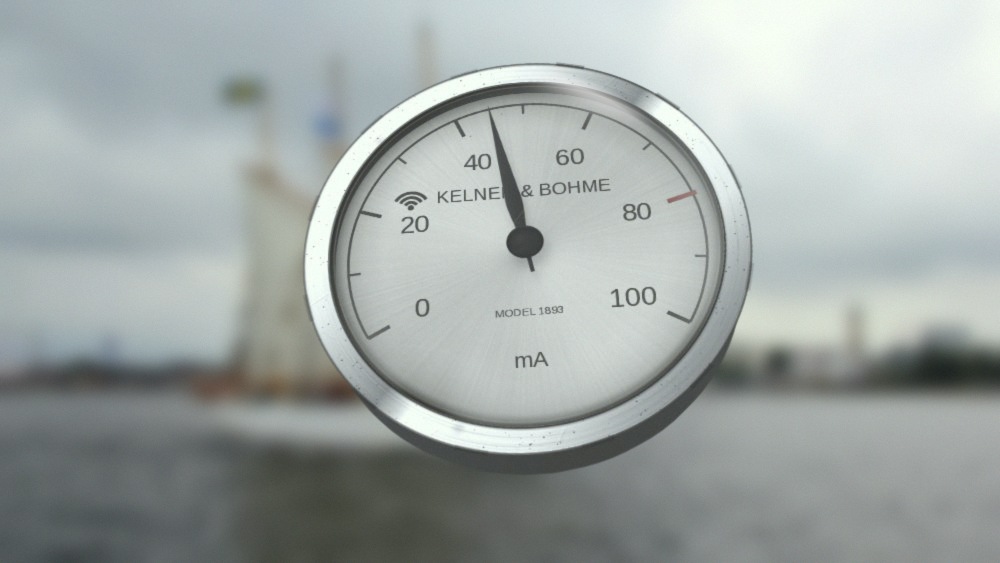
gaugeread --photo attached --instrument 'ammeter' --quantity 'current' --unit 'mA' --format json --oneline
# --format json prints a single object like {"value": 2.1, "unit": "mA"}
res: {"value": 45, "unit": "mA"}
